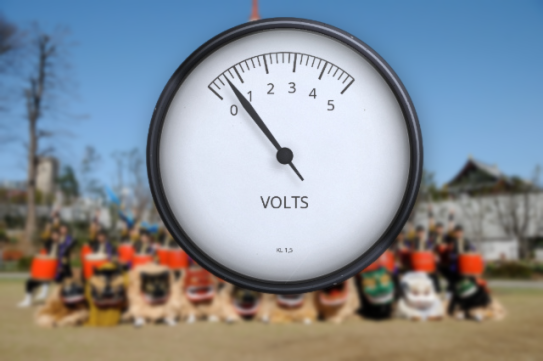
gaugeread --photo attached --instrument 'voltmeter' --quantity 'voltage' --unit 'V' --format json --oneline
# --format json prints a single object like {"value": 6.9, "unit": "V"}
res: {"value": 0.6, "unit": "V"}
